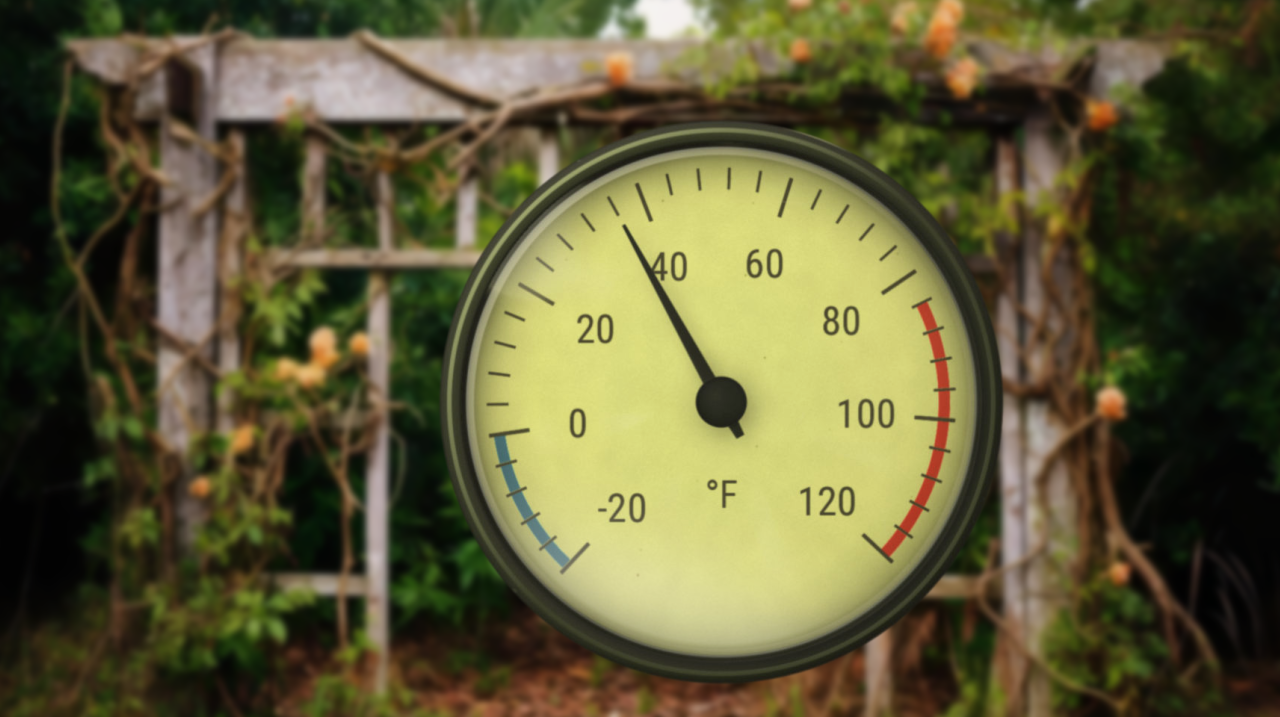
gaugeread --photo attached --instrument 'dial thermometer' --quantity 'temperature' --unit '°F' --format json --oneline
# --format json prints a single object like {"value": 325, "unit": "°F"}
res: {"value": 36, "unit": "°F"}
